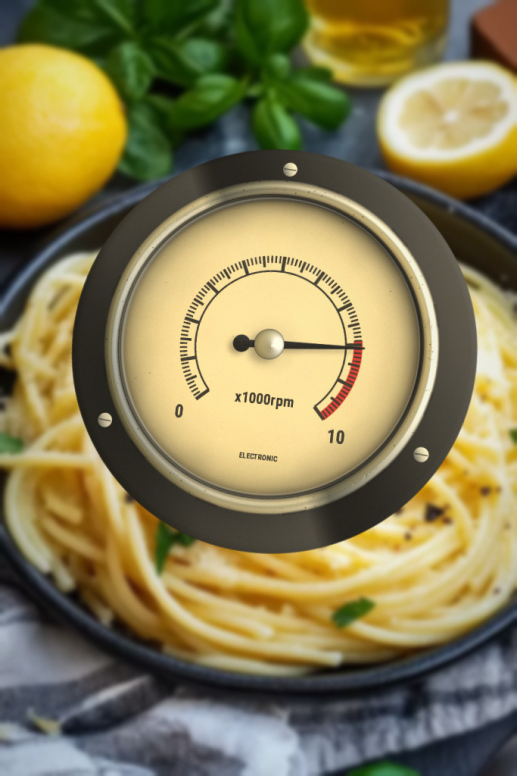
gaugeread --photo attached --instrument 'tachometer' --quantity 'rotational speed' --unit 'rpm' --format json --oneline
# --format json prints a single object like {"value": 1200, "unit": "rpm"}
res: {"value": 8100, "unit": "rpm"}
